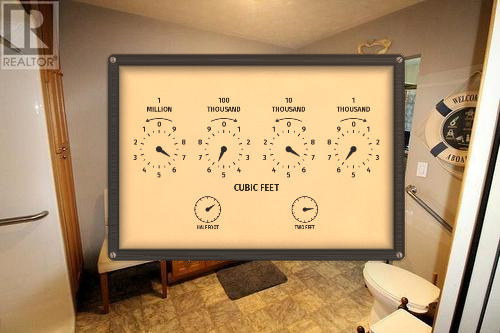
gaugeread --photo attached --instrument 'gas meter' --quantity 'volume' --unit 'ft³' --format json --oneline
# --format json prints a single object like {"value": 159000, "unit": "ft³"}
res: {"value": 656600, "unit": "ft³"}
